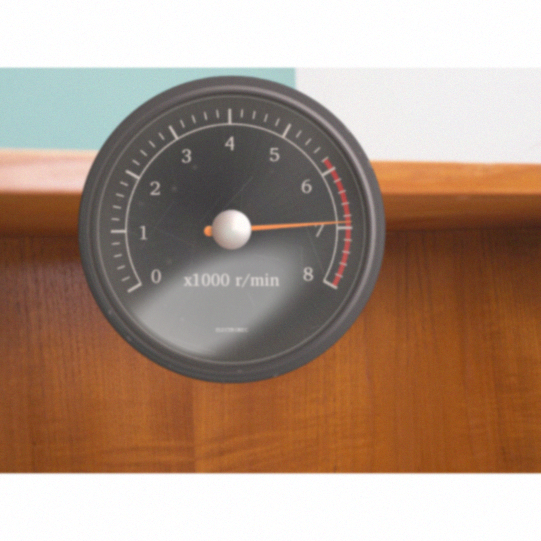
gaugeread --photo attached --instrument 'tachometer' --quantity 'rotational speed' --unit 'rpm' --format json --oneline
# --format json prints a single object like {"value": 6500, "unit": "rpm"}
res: {"value": 6900, "unit": "rpm"}
